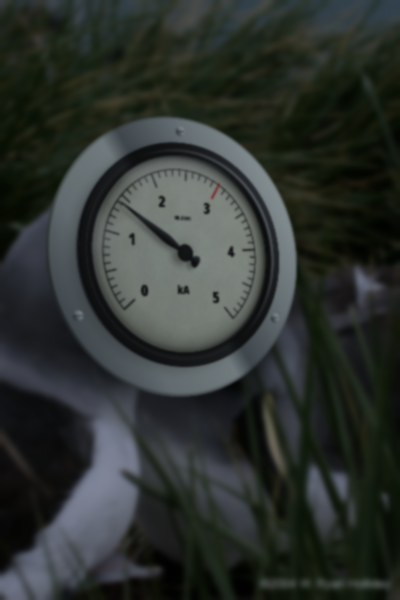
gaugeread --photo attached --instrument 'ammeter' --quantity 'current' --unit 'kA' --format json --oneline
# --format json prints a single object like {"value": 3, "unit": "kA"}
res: {"value": 1.4, "unit": "kA"}
